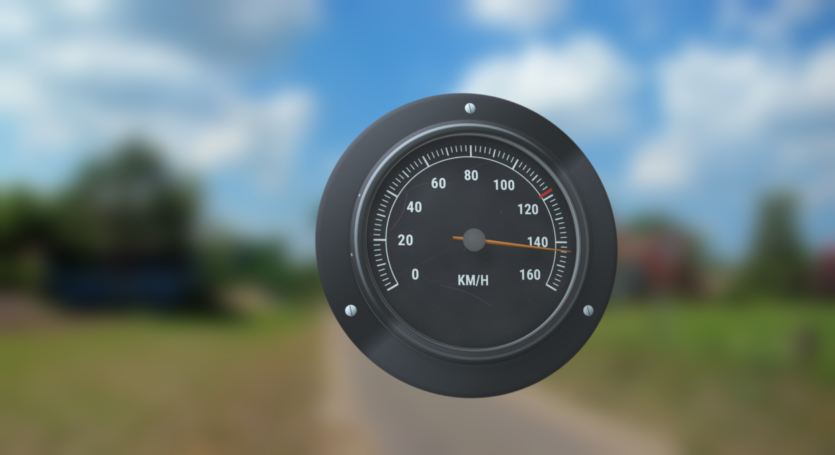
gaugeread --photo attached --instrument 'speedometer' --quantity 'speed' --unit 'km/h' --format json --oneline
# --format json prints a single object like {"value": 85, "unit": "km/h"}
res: {"value": 144, "unit": "km/h"}
